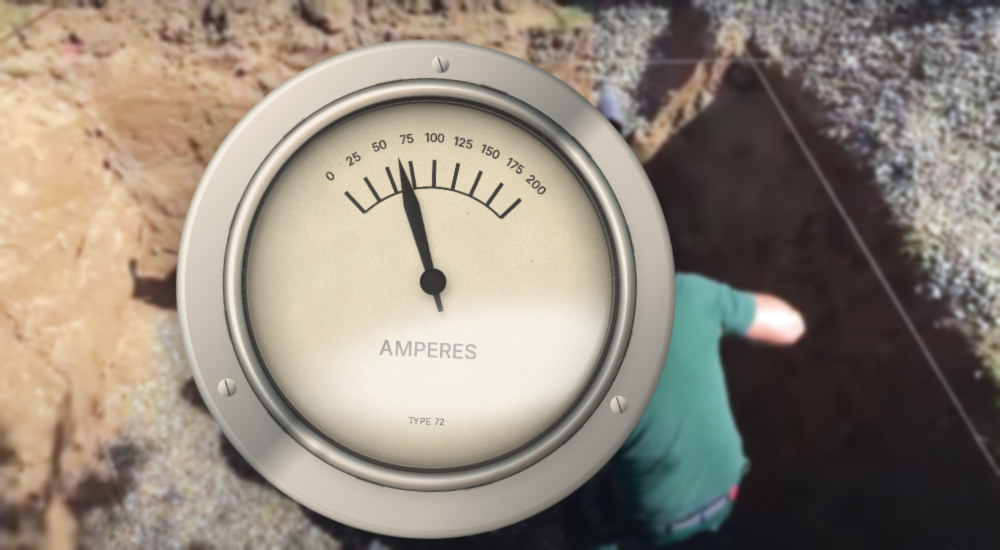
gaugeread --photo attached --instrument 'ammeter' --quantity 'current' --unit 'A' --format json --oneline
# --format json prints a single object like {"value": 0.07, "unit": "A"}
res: {"value": 62.5, "unit": "A"}
